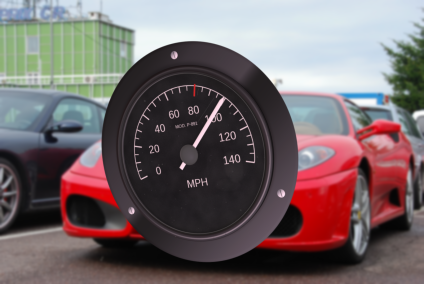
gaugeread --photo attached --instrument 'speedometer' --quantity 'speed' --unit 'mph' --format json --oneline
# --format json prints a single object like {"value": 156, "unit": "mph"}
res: {"value": 100, "unit": "mph"}
